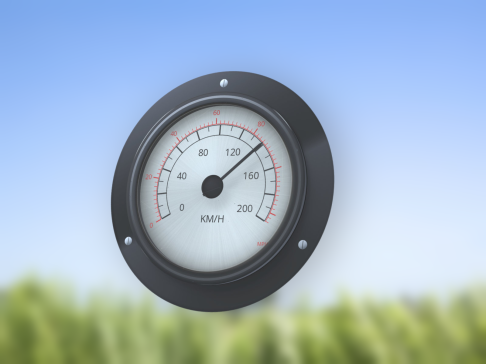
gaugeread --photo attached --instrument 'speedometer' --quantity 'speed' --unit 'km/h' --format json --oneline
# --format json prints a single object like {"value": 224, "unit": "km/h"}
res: {"value": 140, "unit": "km/h"}
